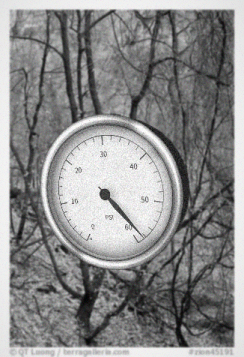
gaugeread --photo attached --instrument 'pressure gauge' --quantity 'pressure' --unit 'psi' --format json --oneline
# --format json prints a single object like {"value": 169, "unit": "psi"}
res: {"value": 58, "unit": "psi"}
